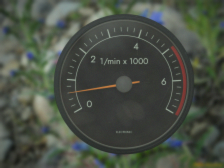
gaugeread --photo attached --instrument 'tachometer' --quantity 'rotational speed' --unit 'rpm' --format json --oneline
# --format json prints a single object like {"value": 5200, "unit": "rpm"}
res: {"value": 600, "unit": "rpm"}
